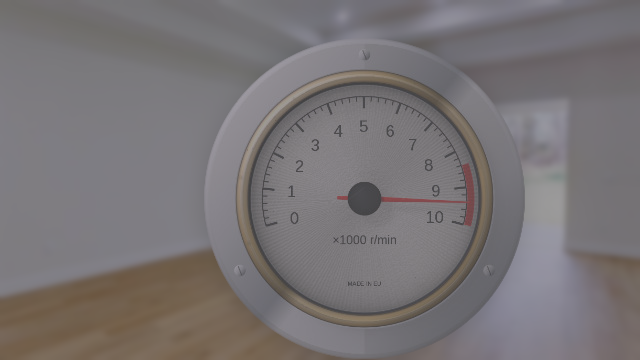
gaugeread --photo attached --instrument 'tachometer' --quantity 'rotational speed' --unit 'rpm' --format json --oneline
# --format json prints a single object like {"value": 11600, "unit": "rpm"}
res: {"value": 9400, "unit": "rpm"}
